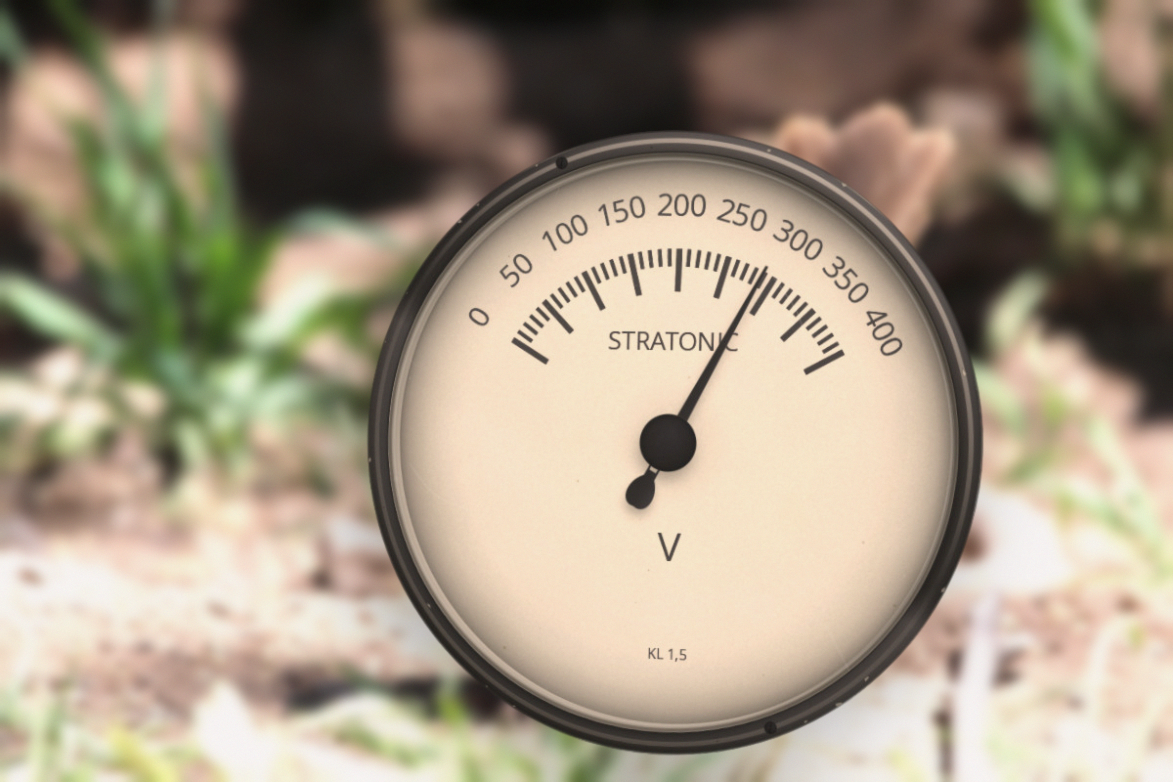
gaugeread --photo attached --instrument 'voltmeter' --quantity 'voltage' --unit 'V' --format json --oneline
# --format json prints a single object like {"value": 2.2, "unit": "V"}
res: {"value": 290, "unit": "V"}
